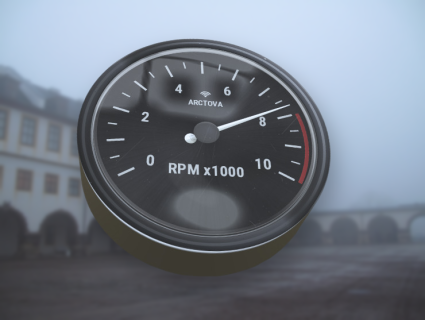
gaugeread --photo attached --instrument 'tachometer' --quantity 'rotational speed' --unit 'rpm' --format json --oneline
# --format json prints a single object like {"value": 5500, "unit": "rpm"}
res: {"value": 7750, "unit": "rpm"}
